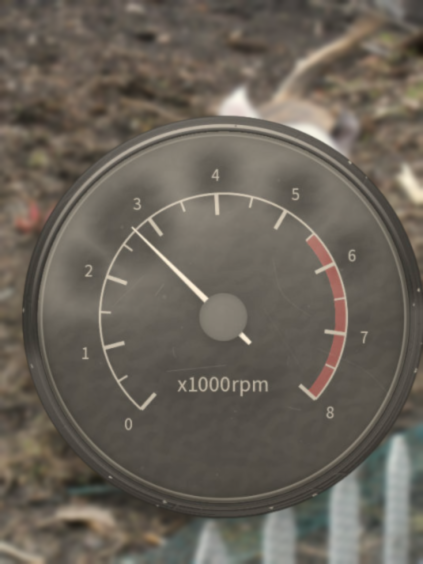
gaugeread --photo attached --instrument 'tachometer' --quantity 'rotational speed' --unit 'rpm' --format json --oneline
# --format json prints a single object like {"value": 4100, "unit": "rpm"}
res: {"value": 2750, "unit": "rpm"}
